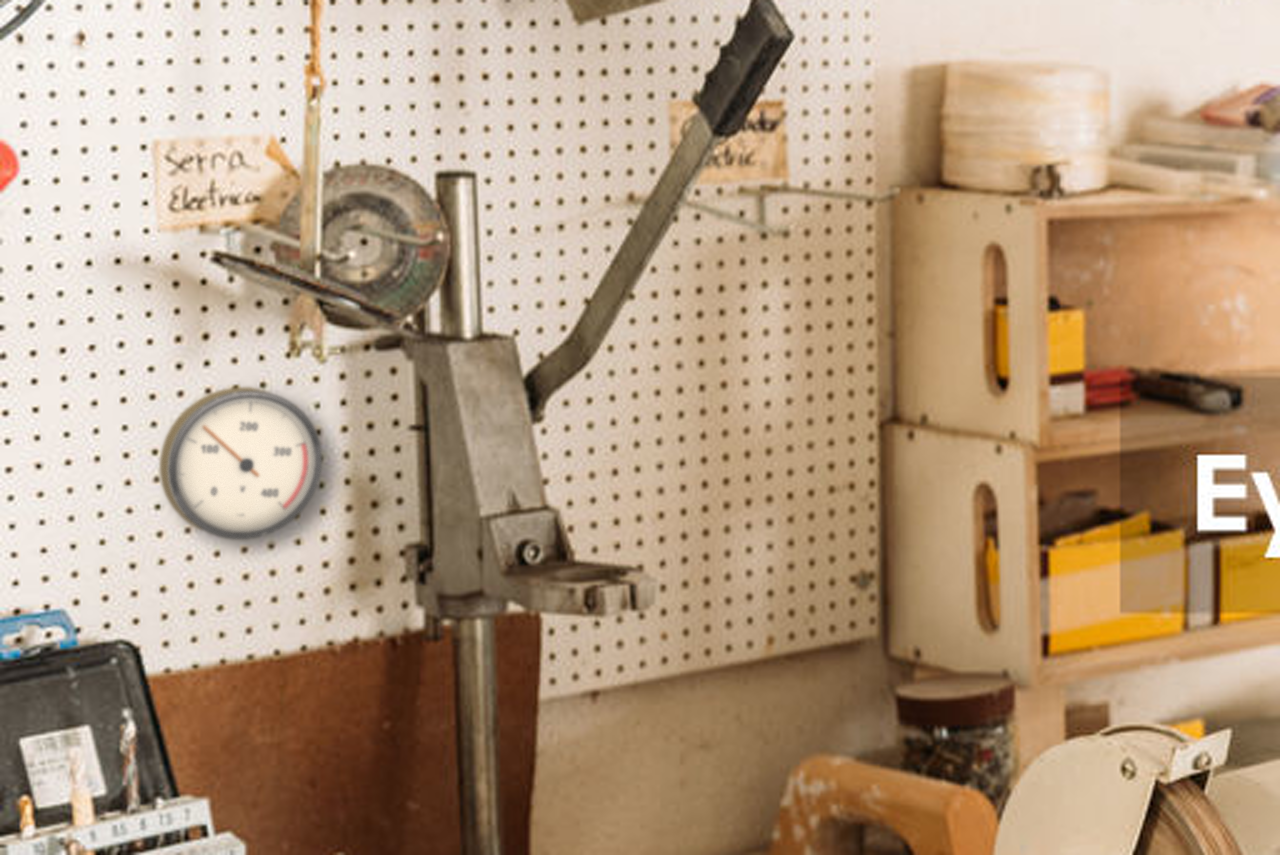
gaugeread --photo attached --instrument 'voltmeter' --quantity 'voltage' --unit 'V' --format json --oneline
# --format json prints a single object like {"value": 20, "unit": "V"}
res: {"value": 125, "unit": "V"}
